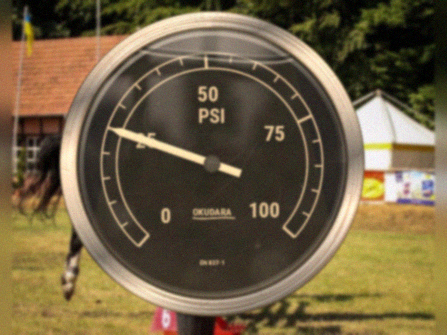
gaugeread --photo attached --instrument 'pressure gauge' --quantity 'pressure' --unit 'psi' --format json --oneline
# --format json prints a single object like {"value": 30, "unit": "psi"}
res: {"value": 25, "unit": "psi"}
